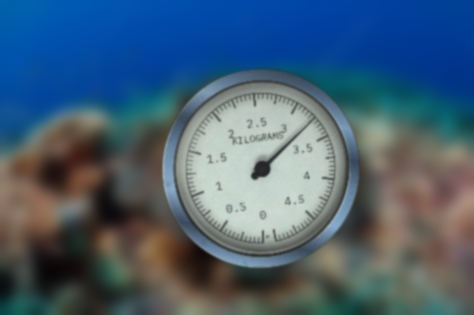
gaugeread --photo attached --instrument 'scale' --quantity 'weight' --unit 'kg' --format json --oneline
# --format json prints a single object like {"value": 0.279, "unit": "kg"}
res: {"value": 3.25, "unit": "kg"}
